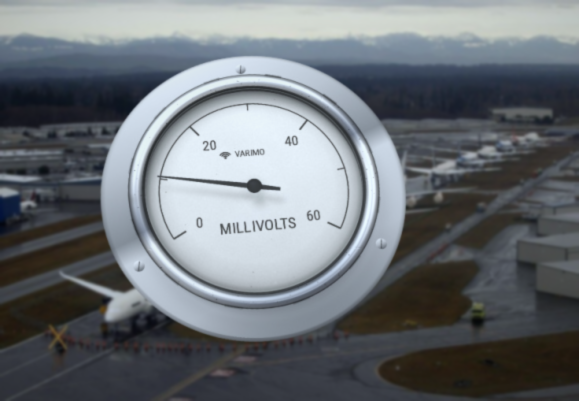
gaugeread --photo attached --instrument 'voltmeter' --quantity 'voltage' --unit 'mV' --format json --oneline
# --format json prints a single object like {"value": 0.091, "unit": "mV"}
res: {"value": 10, "unit": "mV"}
